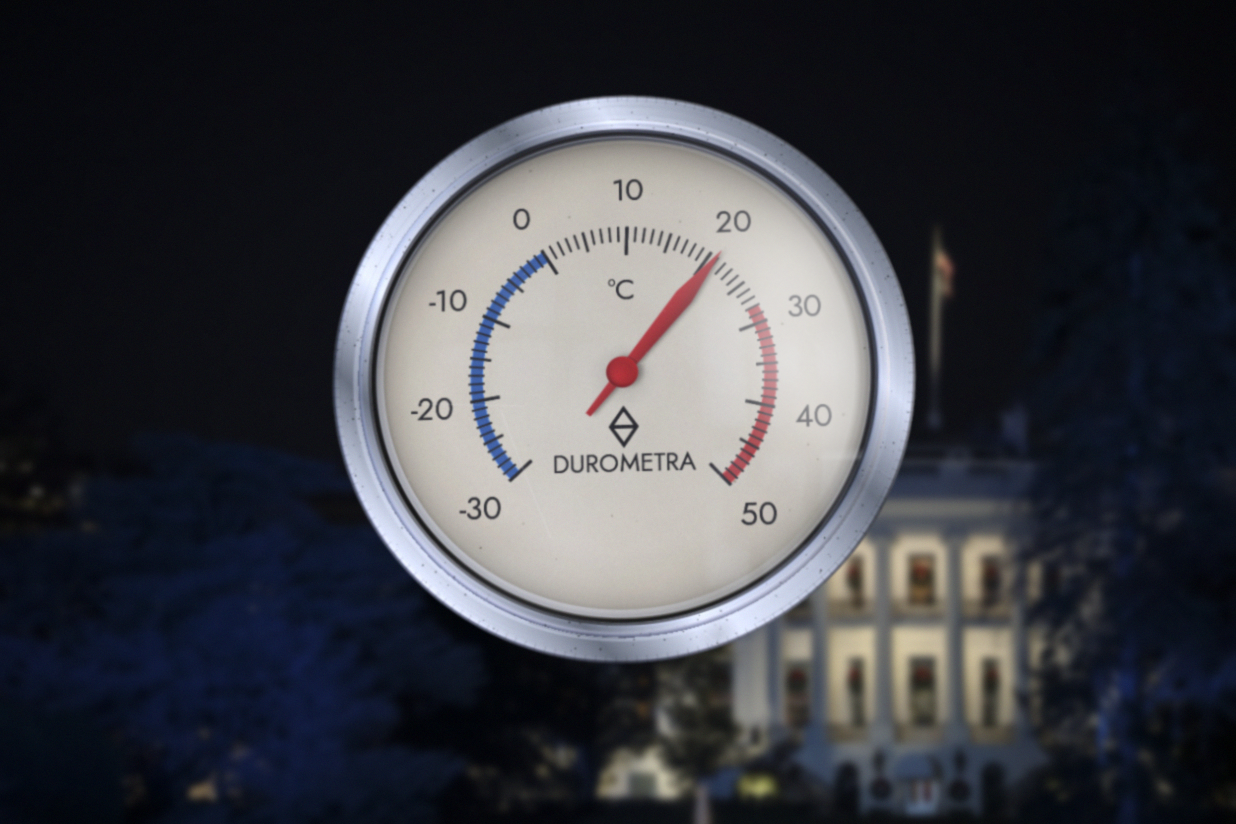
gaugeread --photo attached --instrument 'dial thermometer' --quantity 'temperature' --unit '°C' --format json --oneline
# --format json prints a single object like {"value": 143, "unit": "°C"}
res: {"value": 21, "unit": "°C"}
